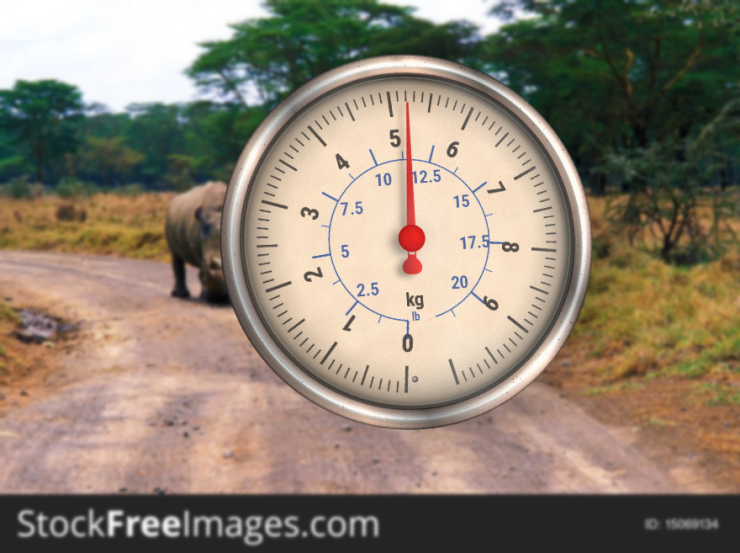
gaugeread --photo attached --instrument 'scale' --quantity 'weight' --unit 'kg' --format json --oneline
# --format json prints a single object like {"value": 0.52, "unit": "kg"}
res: {"value": 5.2, "unit": "kg"}
